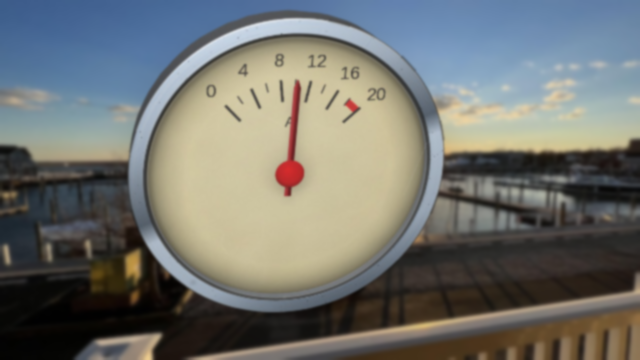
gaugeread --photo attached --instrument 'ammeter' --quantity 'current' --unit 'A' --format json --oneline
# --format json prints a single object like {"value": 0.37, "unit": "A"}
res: {"value": 10, "unit": "A"}
